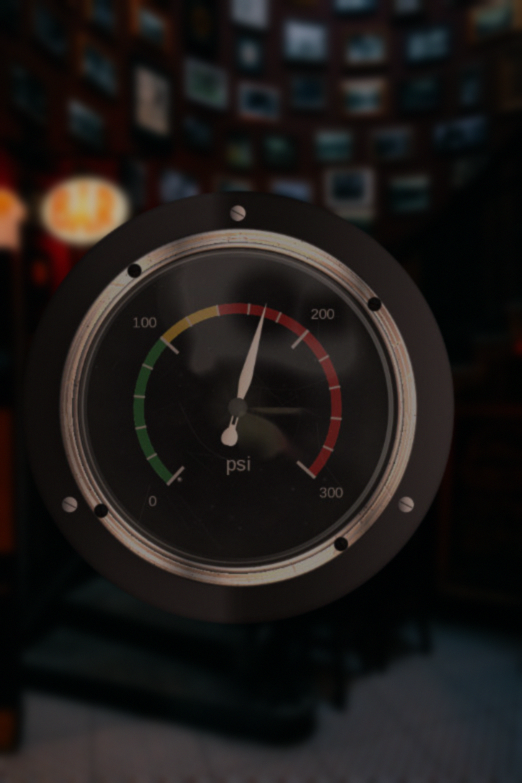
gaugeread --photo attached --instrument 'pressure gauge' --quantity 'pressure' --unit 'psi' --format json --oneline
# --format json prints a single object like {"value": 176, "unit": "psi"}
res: {"value": 170, "unit": "psi"}
